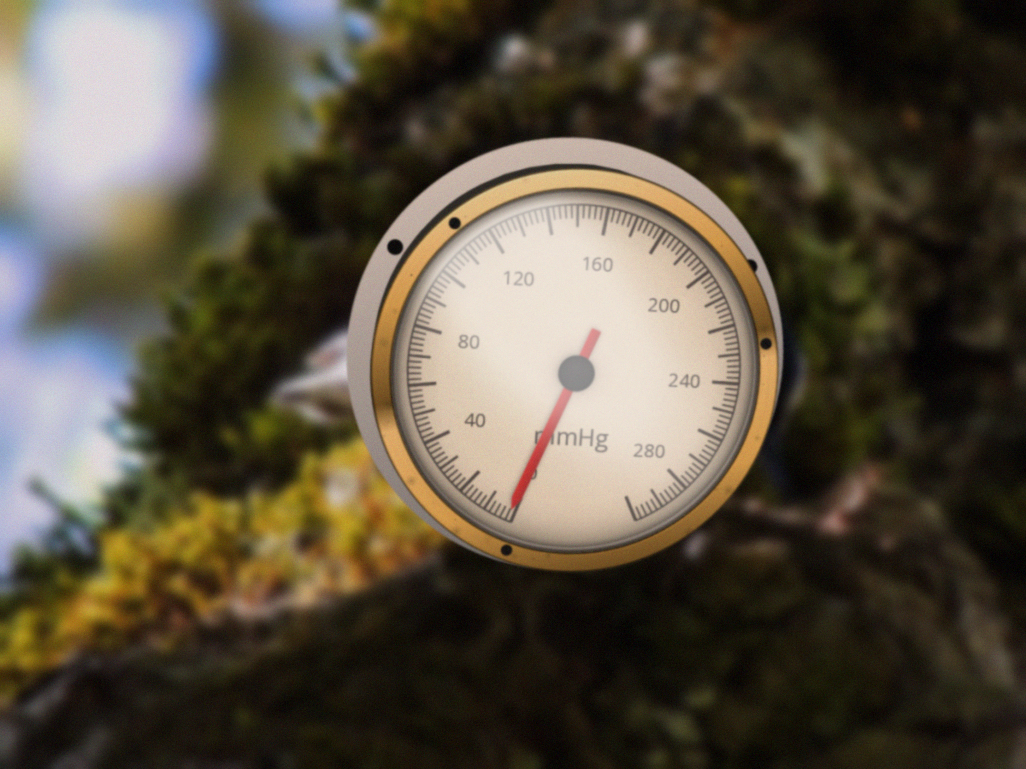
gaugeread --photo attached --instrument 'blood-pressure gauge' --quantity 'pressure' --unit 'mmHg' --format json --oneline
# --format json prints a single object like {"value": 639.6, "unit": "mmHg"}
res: {"value": 2, "unit": "mmHg"}
